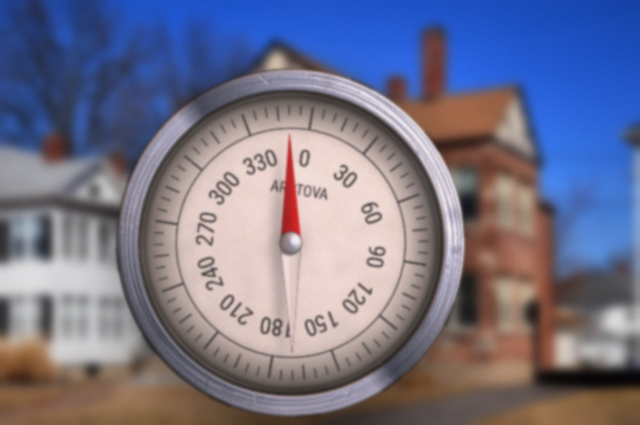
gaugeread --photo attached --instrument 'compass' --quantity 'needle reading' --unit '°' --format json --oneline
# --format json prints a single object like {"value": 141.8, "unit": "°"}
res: {"value": 350, "unit": "°"}
